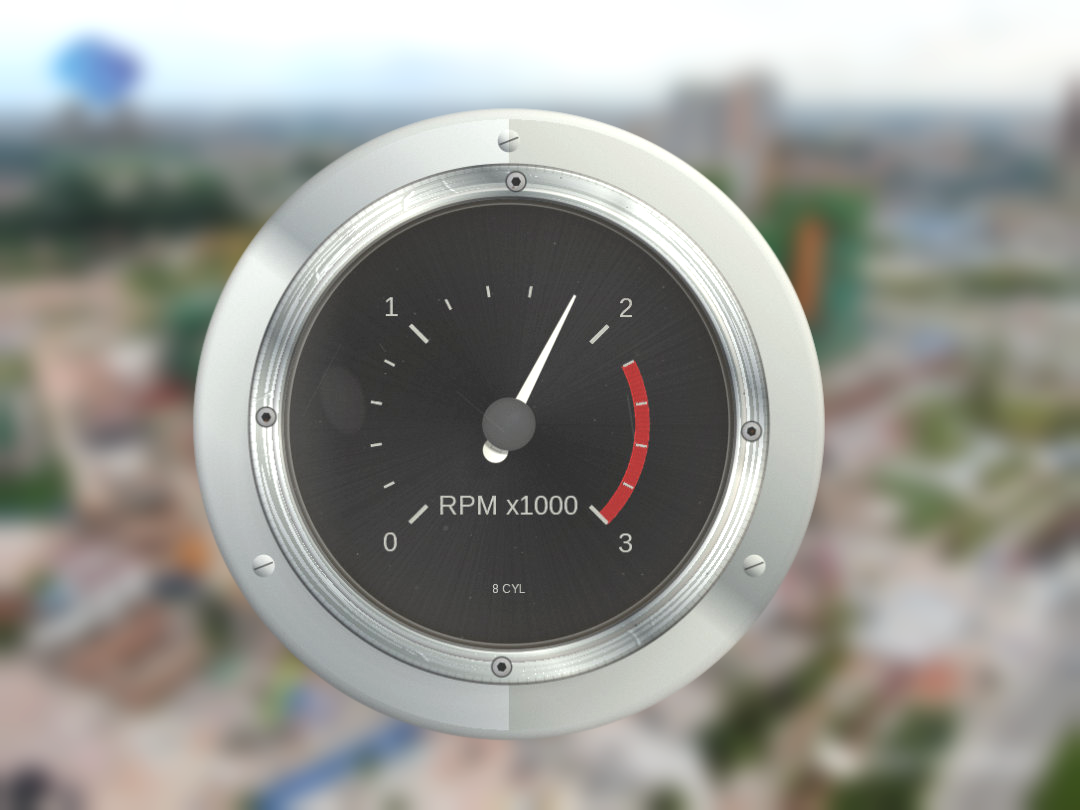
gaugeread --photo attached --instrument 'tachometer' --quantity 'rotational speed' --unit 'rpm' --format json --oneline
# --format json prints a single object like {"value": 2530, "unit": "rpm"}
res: {"value": 1800, "unit": "rpm"}
